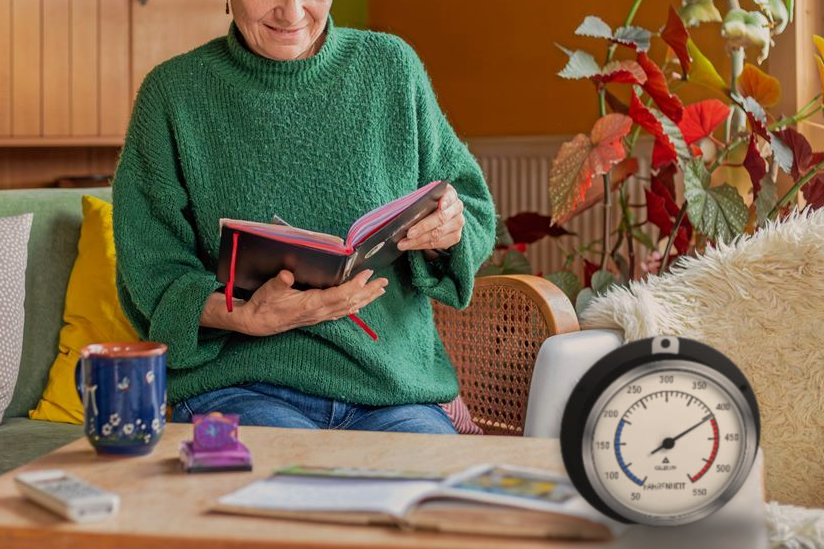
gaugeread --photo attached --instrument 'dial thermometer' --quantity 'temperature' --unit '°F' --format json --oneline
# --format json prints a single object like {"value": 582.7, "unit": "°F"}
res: {"value": 400, "unit": "°F"}
